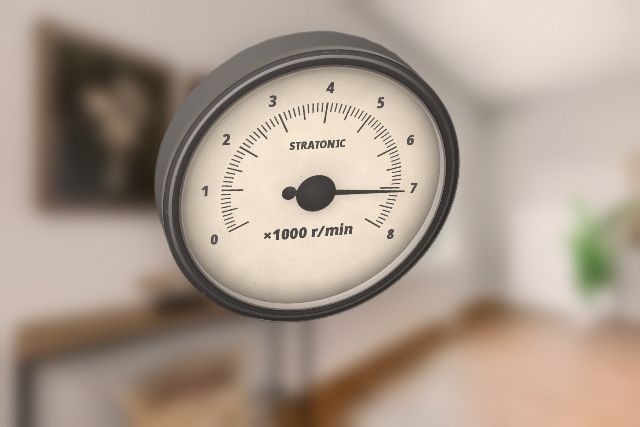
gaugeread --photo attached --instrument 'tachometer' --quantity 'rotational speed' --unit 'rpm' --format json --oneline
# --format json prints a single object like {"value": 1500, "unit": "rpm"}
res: {"value": 7000, "unit": "rpm"}
